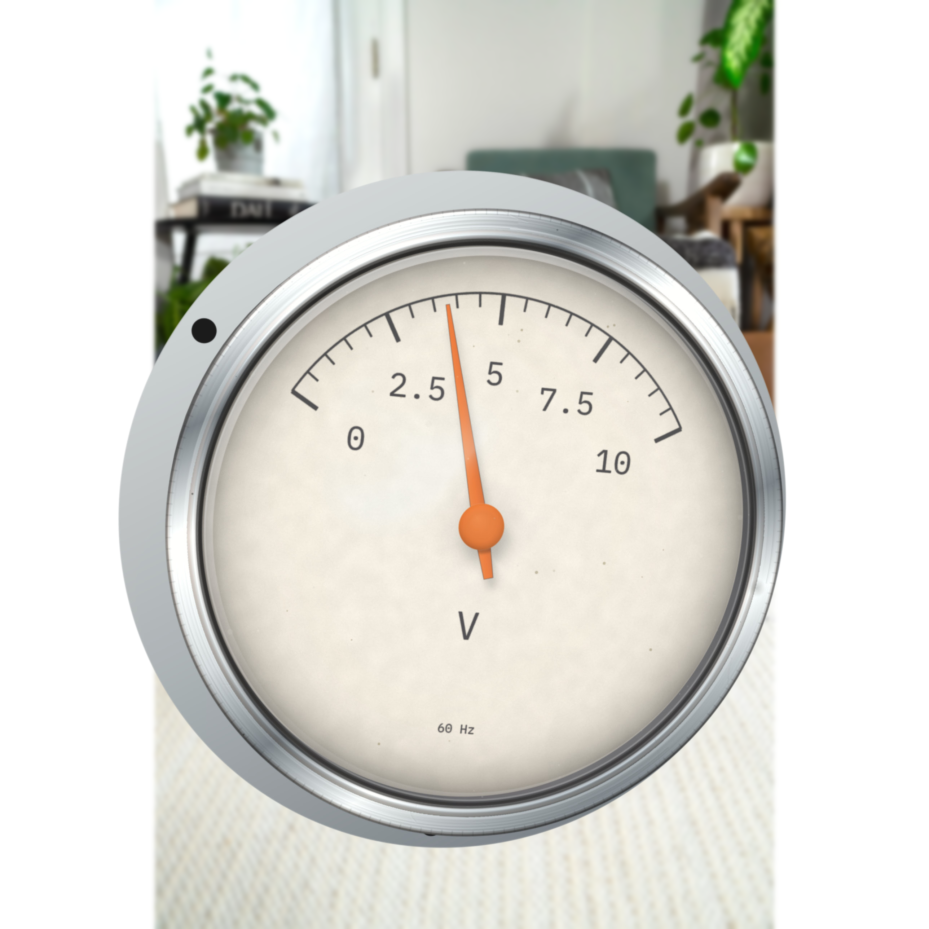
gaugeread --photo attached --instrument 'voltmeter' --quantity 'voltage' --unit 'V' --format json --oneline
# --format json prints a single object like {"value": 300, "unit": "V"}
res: {"value": 3.75, "unit": "V"}
